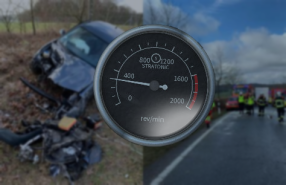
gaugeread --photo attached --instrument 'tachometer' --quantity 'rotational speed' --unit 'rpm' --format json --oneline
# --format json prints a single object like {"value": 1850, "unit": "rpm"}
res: {"value": 300, "unit": "rpm"}
